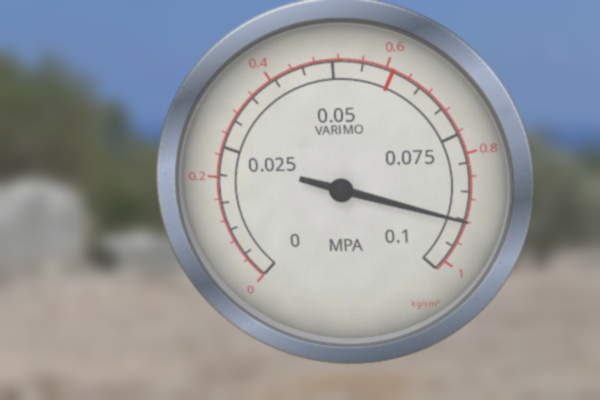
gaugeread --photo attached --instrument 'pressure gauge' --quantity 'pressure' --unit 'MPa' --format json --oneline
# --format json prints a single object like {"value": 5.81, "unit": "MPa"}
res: {"value": 0.09, "unit": "MPa"}
